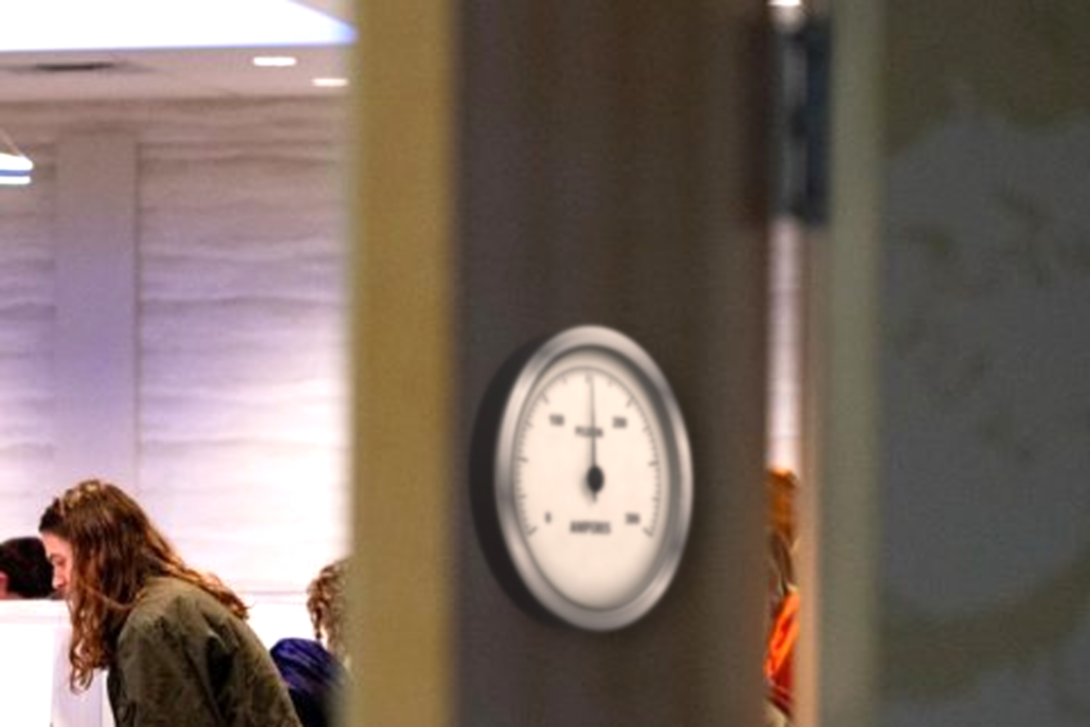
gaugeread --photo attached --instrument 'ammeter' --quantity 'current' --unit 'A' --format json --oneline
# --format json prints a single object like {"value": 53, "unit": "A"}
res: {"value": 150, "unit": "A"}
